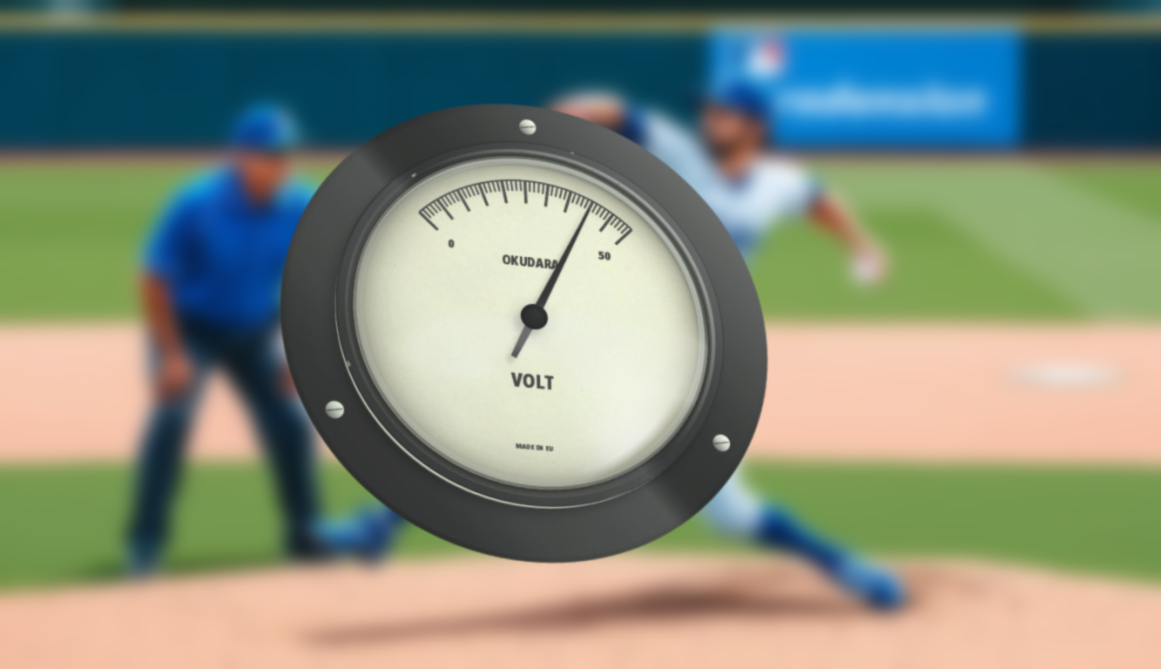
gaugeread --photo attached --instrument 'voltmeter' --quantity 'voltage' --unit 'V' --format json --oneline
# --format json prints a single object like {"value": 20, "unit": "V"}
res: {"value": 40, "unit": "V"}
